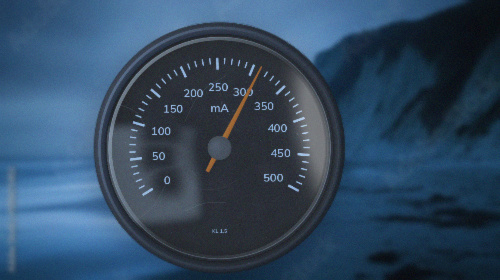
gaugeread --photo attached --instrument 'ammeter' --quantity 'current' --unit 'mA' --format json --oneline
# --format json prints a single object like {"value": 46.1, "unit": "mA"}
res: {"value": 310, "unit": "mA"}
